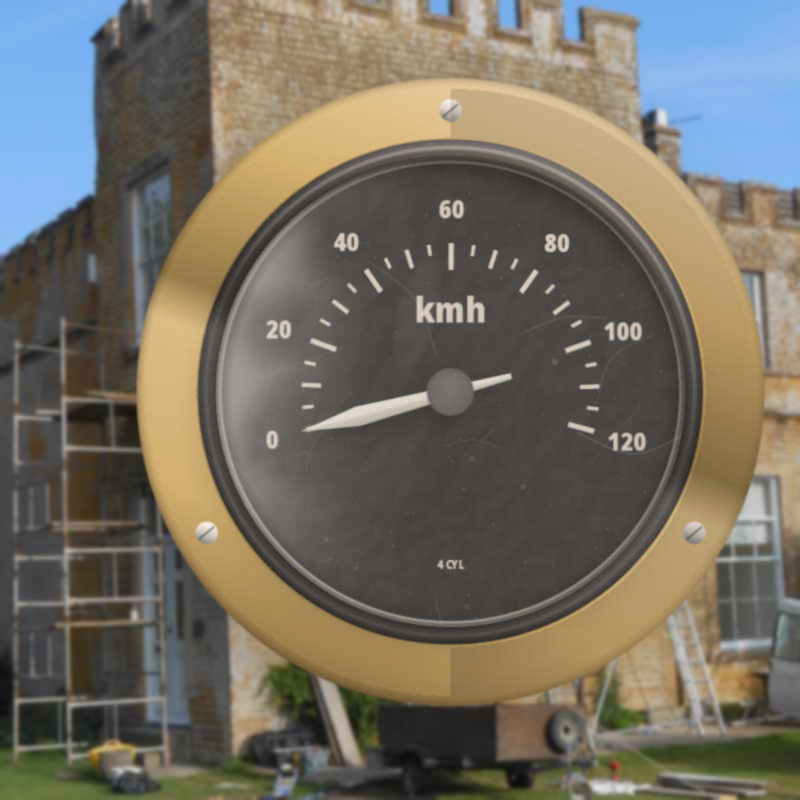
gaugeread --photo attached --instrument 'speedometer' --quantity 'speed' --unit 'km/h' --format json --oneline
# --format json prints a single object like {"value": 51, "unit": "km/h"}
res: {"value": 0, "unit": "km/h"}
